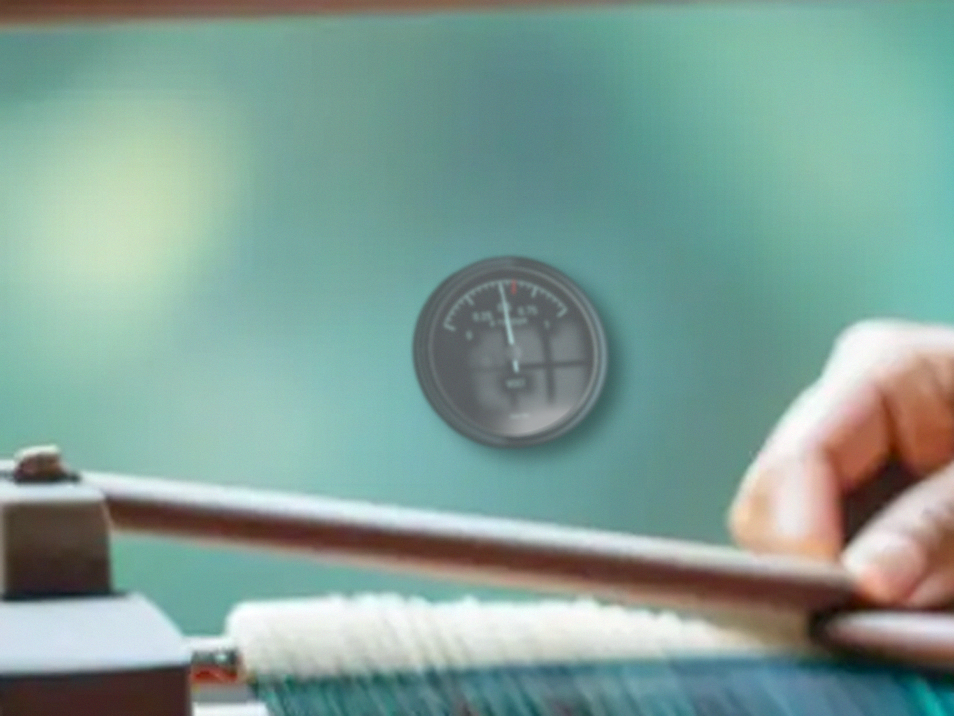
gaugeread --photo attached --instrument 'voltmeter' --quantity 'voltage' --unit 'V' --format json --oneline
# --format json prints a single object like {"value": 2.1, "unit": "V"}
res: {"value": 0.5, "unit": "V"}
